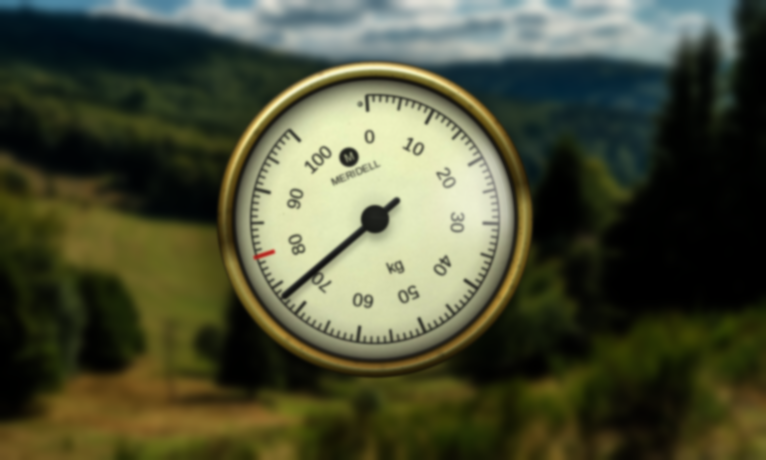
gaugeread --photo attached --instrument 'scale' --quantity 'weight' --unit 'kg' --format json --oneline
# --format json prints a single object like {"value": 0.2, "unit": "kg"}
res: {"value": 73, "unit": "kg"}
